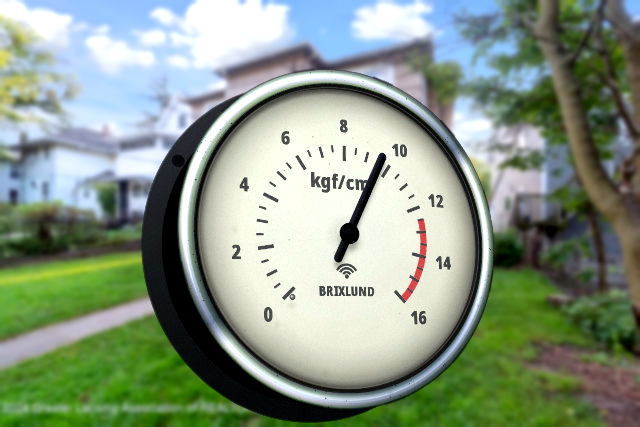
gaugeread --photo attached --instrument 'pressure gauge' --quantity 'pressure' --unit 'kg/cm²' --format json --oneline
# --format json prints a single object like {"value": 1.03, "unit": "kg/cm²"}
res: {"value": 9.5, "unit": "kg/cm²"}
